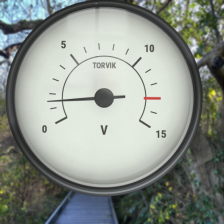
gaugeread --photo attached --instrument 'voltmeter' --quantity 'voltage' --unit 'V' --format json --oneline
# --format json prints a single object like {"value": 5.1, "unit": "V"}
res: {"value": 1.5, "unit": "V"}
